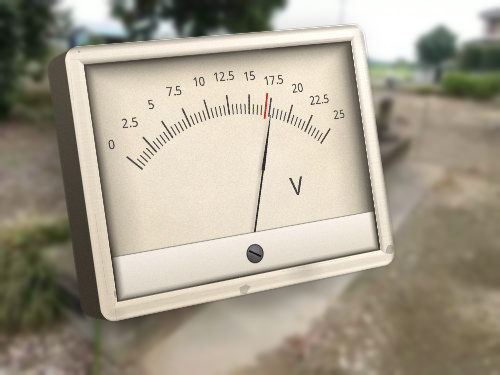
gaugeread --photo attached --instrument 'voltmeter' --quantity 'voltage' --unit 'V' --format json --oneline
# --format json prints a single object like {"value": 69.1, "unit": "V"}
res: {"value": 17.5, "unit": "V"}
